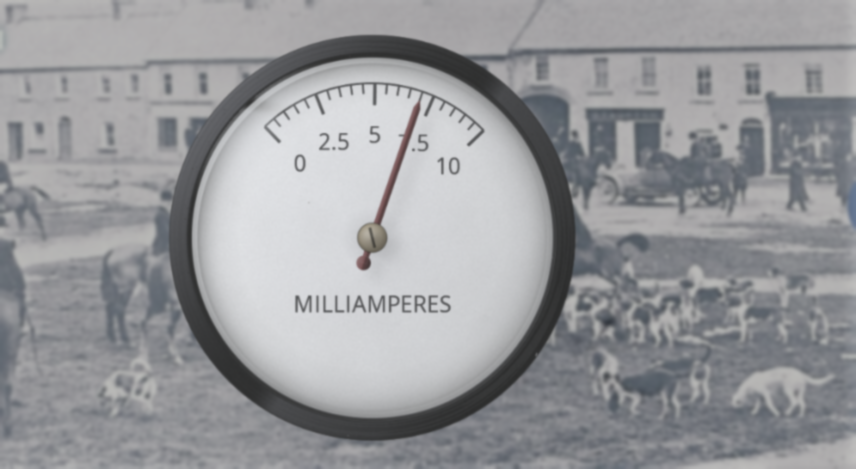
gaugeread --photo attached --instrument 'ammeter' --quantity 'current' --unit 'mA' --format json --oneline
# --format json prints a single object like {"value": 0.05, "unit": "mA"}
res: {"value": 7, "unit": "mA"}
